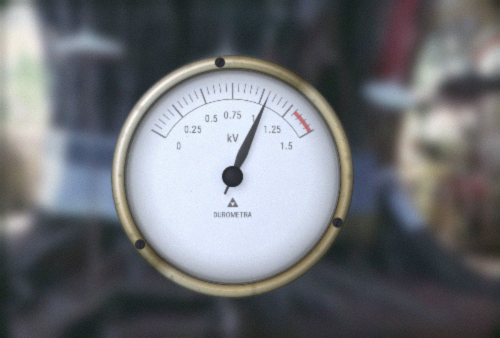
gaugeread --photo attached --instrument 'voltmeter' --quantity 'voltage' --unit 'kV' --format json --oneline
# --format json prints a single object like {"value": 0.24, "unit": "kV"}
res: {"value": 1.05, "unit": "kV"}
